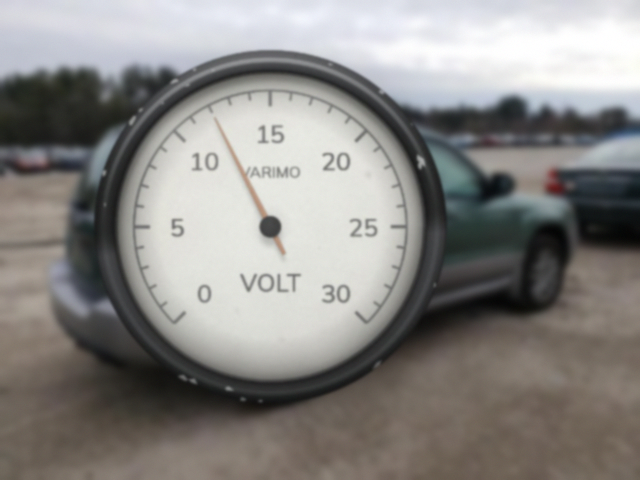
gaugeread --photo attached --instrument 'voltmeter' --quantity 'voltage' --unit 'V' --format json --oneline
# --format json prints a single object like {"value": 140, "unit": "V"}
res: {"value": 12, "unit": "V"}
